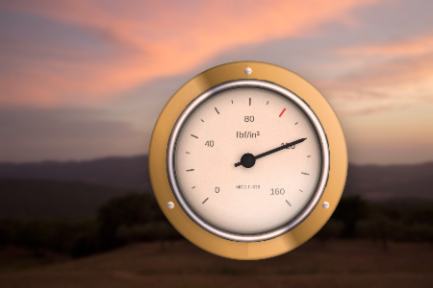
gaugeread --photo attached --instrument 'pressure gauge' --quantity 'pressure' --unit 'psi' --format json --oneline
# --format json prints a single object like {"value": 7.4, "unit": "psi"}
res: {"value": 120, "unit": "psi"}
